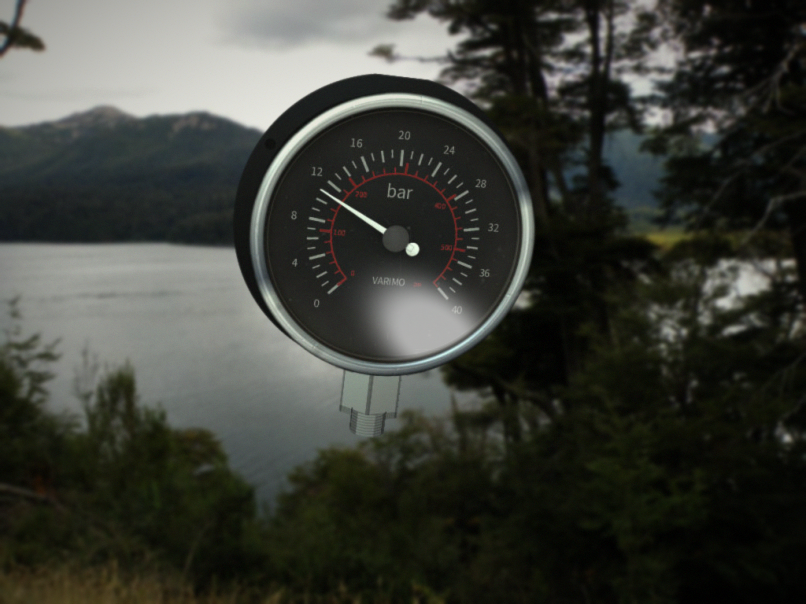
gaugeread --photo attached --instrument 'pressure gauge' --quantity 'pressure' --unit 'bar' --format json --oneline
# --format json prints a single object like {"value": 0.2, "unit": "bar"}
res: {"value": 11, "unit": "bar"}
